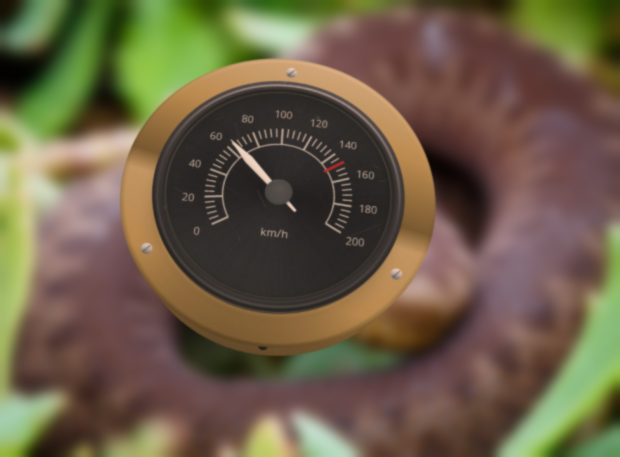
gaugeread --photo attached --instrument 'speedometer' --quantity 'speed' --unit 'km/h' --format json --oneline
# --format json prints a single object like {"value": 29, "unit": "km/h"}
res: {"value": 64, "unit": "km/h"}
